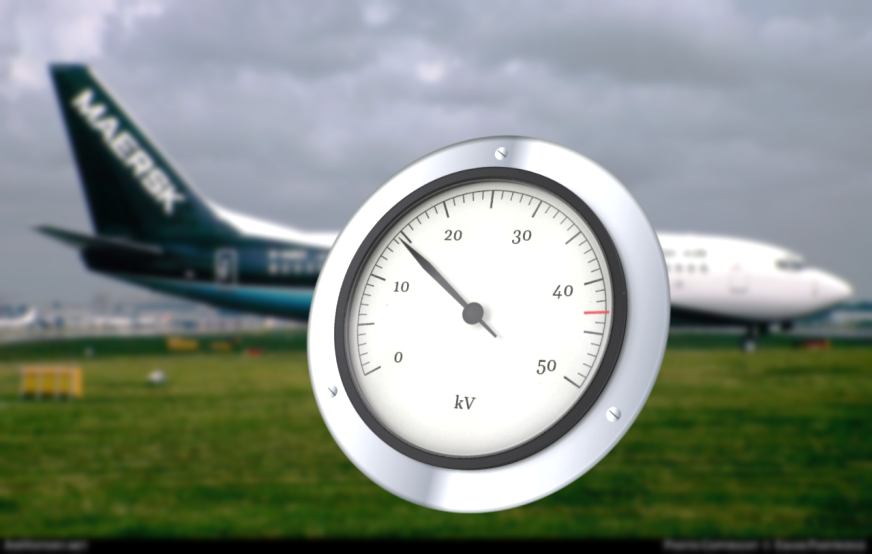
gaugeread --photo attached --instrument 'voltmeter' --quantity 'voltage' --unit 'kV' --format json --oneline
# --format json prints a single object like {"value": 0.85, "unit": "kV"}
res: {"value": 14.5, "unit": "kV"}
